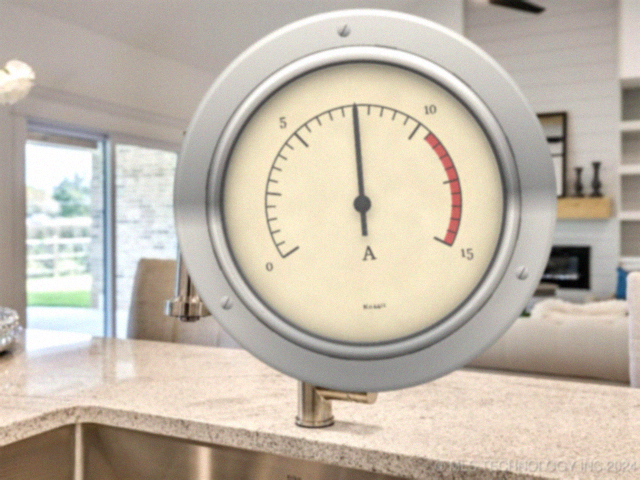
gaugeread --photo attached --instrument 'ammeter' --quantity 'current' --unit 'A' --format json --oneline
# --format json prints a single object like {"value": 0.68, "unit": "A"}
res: {"value": 7.5, "unit": "A"}
